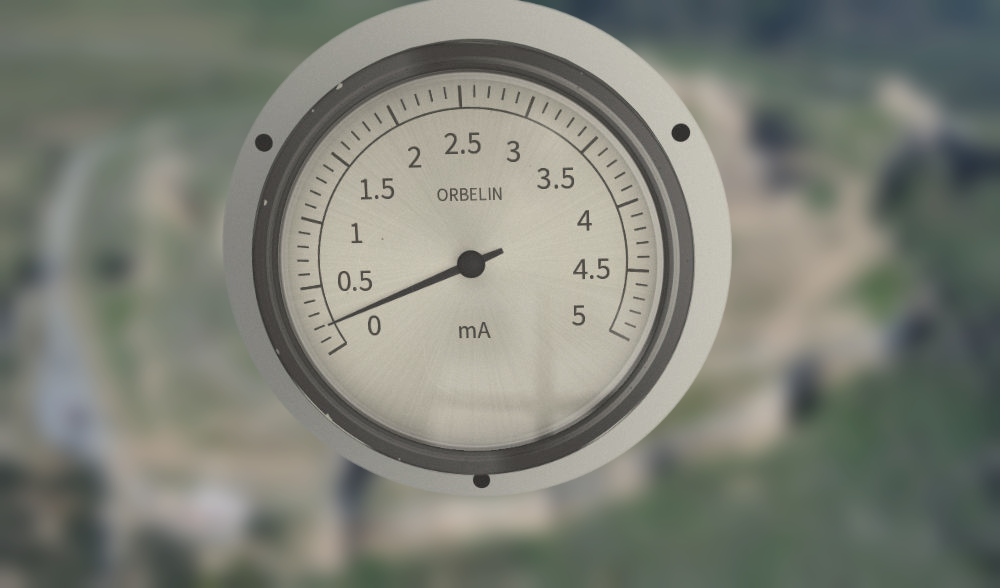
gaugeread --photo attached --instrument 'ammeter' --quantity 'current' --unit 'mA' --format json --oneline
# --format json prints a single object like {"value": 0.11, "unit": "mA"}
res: {"value": 0.2, "unit": "mA"}
